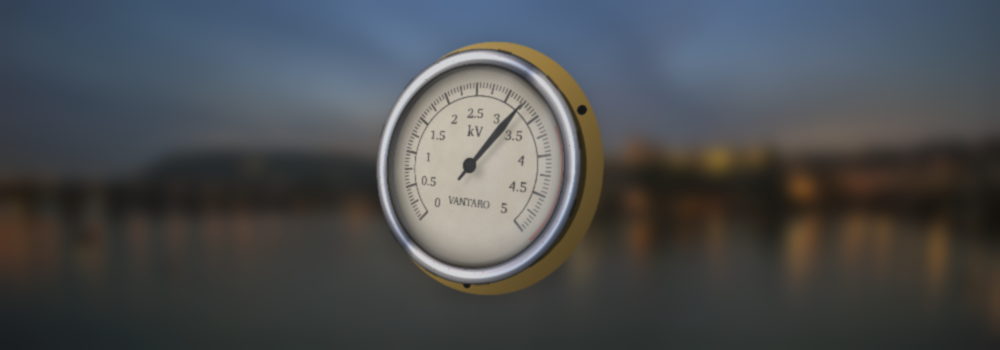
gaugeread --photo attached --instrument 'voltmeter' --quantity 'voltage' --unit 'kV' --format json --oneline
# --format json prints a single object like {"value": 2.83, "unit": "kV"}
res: {"value": 3.25, "unit": "kV"}
